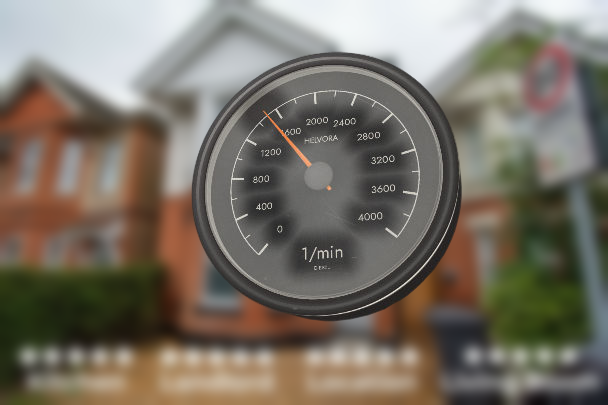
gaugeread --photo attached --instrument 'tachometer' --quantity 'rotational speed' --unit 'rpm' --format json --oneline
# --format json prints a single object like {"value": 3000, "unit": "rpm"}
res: {"value": 1500, "unit": "rpm"}
